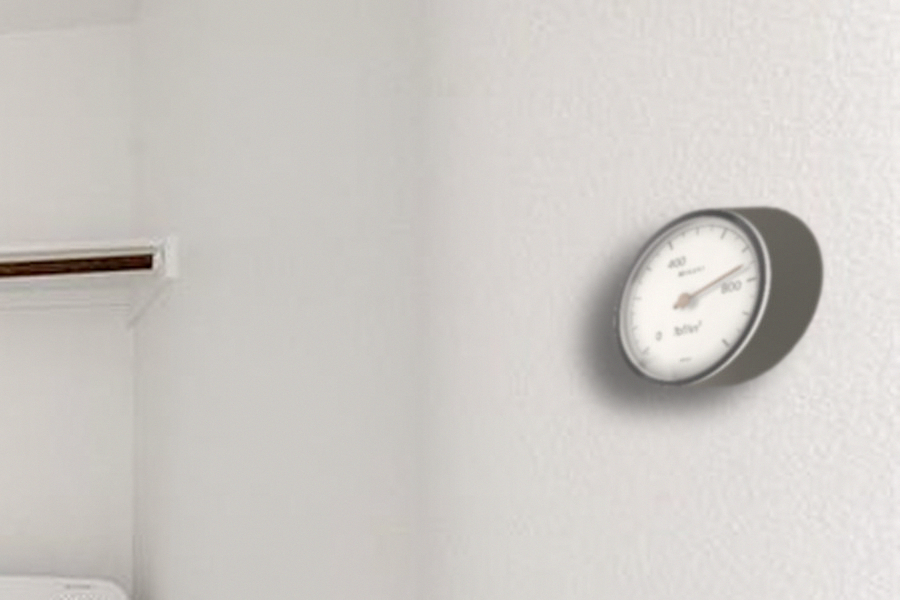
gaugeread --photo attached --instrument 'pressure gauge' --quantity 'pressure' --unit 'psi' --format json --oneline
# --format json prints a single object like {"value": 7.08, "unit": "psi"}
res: {"value": 750, "unit": "psi"}
